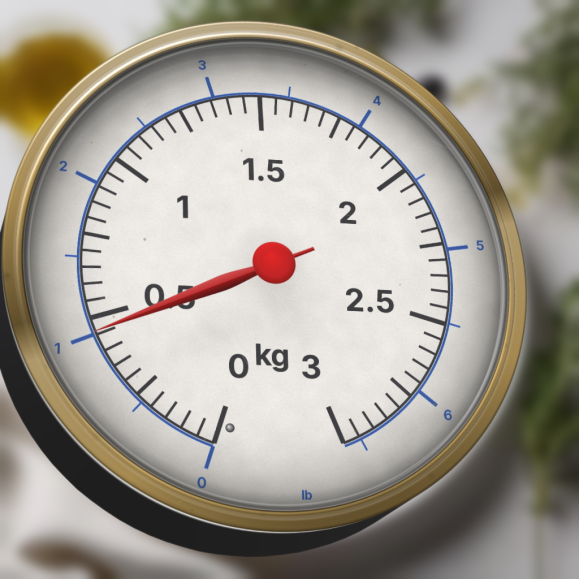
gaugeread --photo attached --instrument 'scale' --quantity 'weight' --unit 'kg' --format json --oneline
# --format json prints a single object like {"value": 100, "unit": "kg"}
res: {"value": 0.45, "unit": "kg"}
